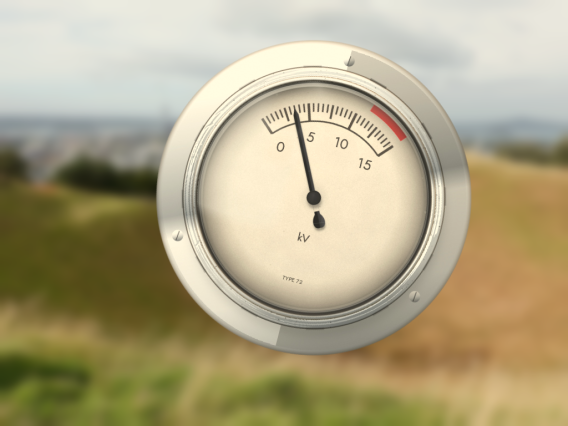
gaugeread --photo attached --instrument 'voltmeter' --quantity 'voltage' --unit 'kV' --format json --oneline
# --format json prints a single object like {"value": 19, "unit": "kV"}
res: {"value": 3.5, "unit": "kV"}
